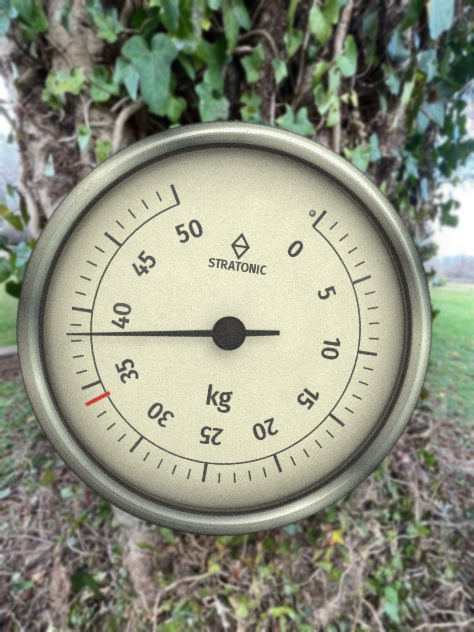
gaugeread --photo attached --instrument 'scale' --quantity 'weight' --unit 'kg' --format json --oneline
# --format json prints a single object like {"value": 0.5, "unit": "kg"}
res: {"value": 38.5, "unit": "kg"}
